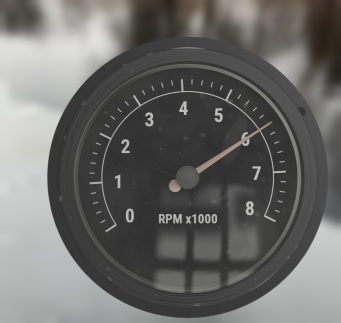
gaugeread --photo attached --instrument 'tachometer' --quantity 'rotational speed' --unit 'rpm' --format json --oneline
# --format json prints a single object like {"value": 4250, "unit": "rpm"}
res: {"value": 6000, "unit": "rpm"}
